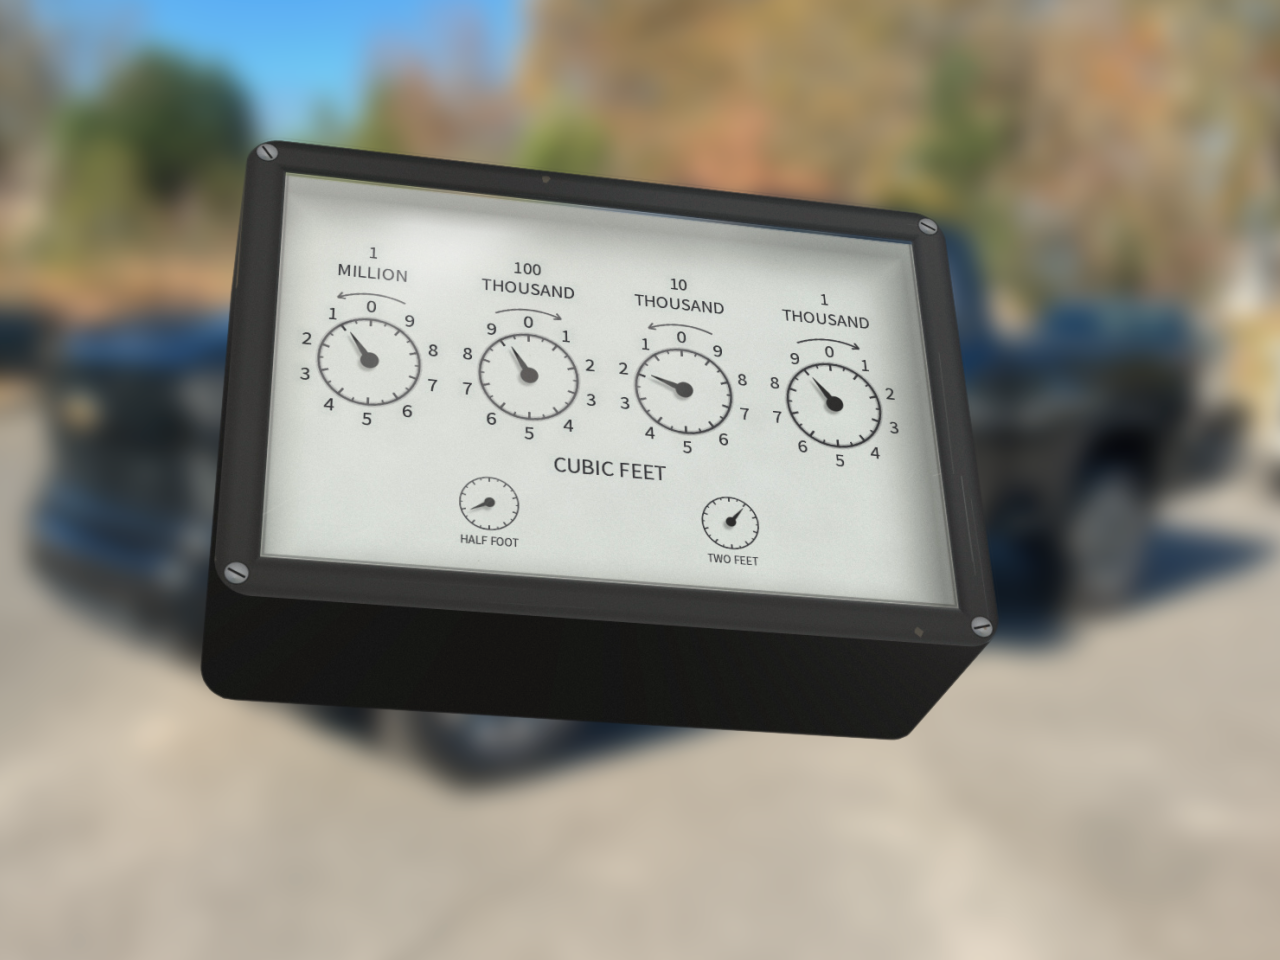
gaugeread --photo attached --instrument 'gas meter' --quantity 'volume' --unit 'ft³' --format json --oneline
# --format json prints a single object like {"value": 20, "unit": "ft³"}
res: {"value": 91900, "unit": "ft³"}
